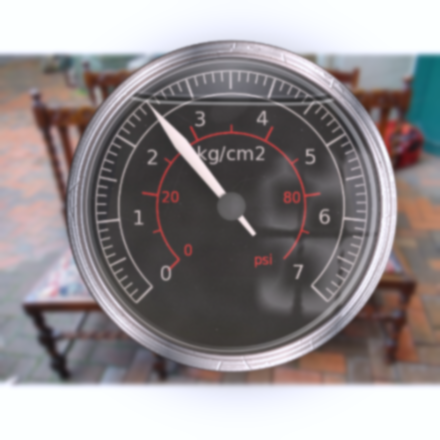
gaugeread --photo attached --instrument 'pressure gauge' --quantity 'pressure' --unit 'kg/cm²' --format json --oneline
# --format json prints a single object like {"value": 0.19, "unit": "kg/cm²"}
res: {"value": 2.5, "unit": "kg/cm²"}
